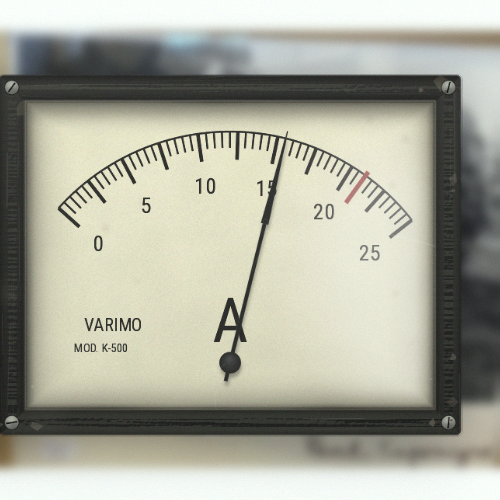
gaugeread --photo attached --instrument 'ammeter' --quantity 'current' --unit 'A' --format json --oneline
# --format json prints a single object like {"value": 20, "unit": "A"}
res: {"value": 15.5, "unit": "A"}
